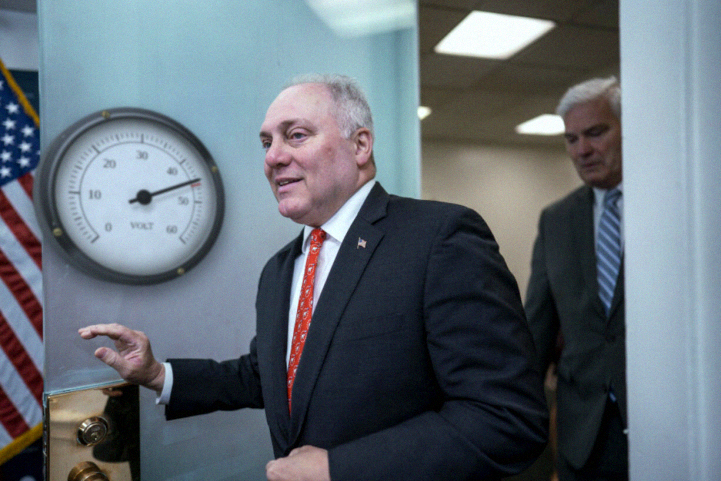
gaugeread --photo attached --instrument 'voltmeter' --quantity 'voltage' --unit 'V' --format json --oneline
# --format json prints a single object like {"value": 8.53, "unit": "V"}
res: {"value": 45, "unit": "V"}
